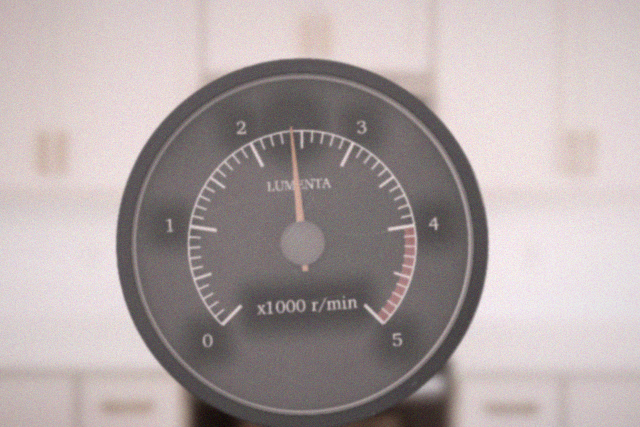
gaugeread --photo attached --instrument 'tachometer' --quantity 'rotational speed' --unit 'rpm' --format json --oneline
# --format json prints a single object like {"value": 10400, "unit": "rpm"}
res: {"value": 2400, "unit": "rpm"}
